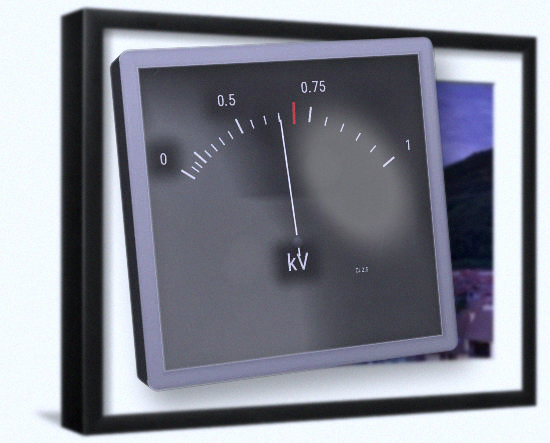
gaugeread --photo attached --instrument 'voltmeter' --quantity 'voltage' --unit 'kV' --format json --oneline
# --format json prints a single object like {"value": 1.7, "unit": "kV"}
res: {"value": 0.65, "unit": "kV"}
